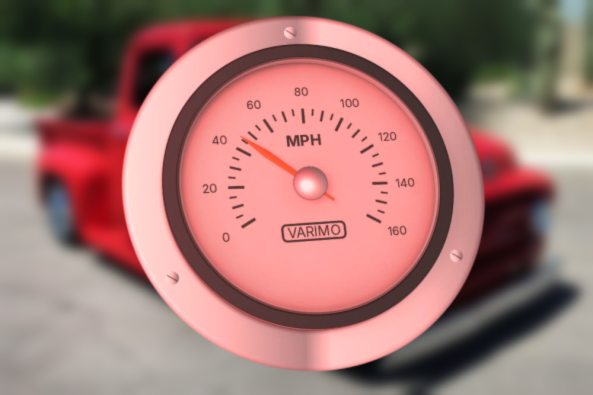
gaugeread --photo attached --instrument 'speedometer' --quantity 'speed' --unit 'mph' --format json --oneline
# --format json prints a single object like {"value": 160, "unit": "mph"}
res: {"value": 45, "unit": "mph"}
